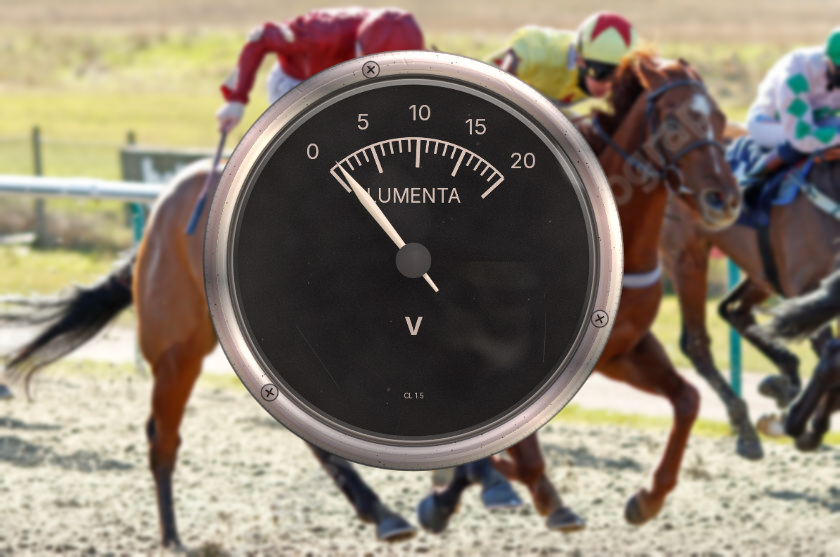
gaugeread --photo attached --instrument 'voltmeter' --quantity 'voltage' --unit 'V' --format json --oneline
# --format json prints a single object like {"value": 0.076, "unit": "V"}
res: {"value": 1, "unit": "V"}
